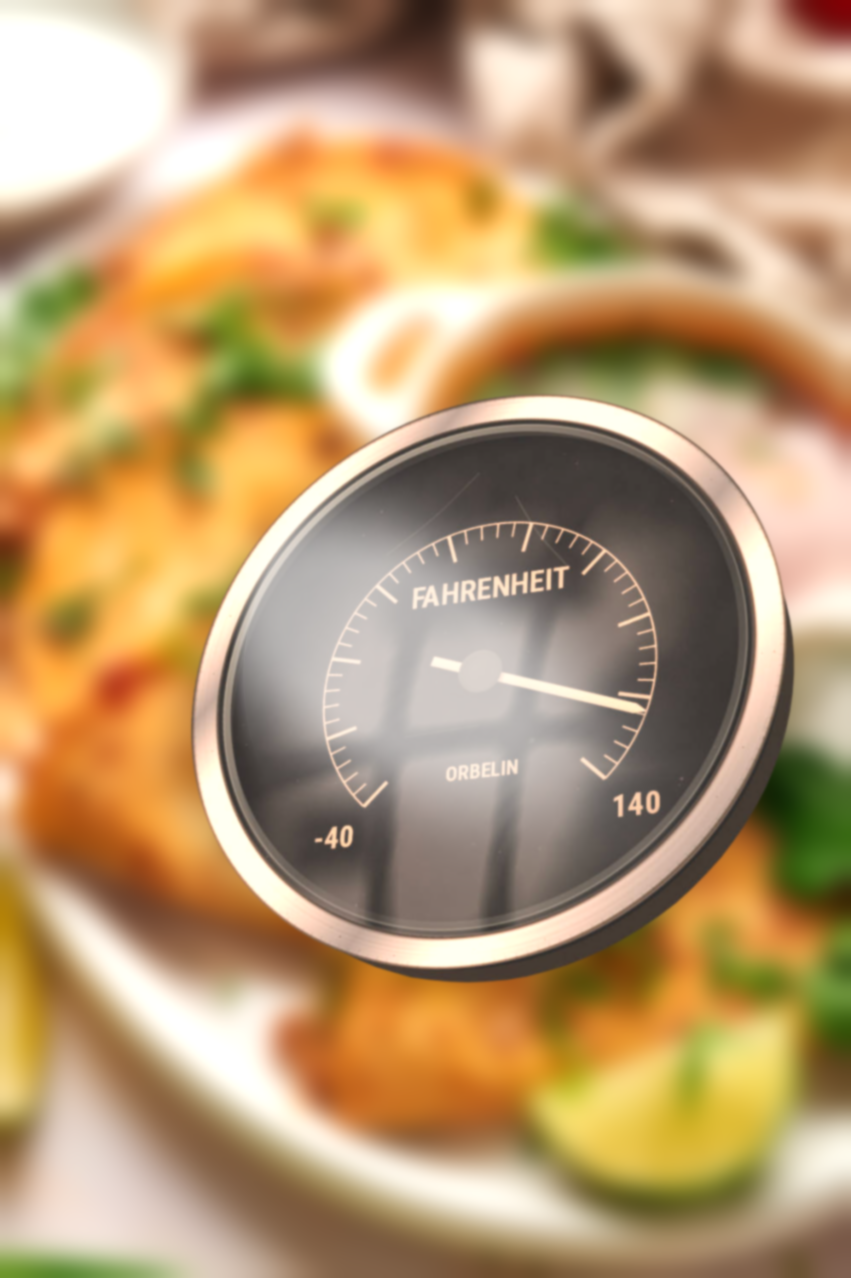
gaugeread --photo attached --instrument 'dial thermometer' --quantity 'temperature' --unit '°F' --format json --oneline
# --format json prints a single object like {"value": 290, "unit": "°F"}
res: {"value": 124, "unit": "°F"}
